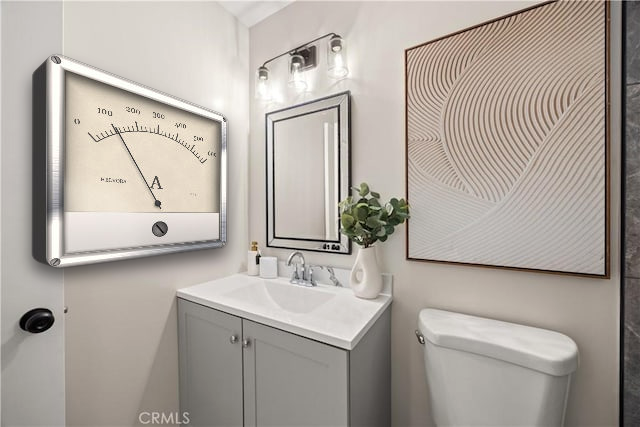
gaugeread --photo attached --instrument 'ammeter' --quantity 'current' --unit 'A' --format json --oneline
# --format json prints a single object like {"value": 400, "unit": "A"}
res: {"value": 100, "unit": "A"}
